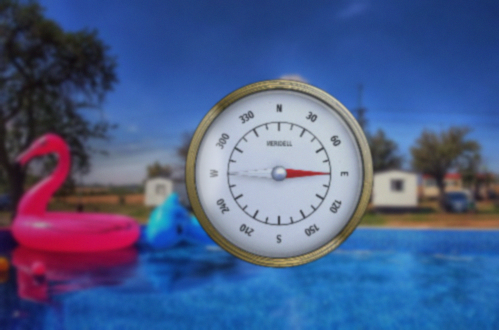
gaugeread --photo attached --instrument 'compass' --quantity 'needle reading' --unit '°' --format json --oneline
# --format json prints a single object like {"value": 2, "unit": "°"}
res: {"value": 90, "unit": "°"}
